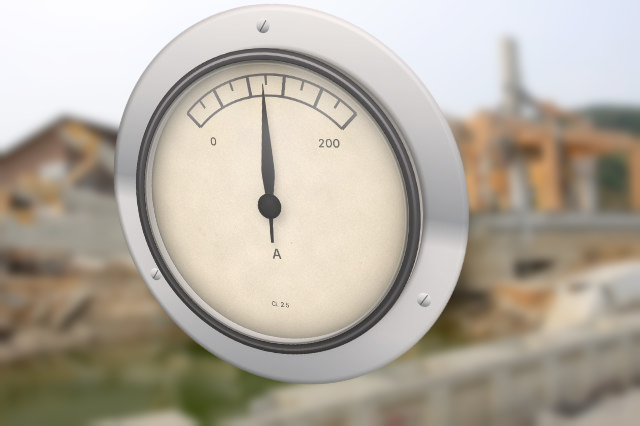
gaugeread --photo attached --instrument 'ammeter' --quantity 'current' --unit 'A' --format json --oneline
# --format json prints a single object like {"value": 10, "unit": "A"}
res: {"value": 100, "unit": "A"}
